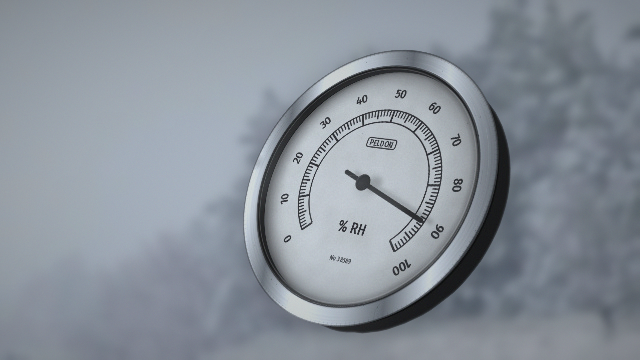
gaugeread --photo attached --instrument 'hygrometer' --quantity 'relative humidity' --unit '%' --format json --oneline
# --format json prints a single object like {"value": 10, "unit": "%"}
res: {"value": 90, "unit": "%"}
